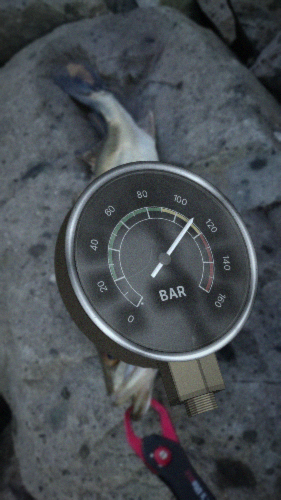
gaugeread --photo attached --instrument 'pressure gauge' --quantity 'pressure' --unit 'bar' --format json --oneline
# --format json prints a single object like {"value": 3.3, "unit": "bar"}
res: {"value": 110, "unit": "bar"}
